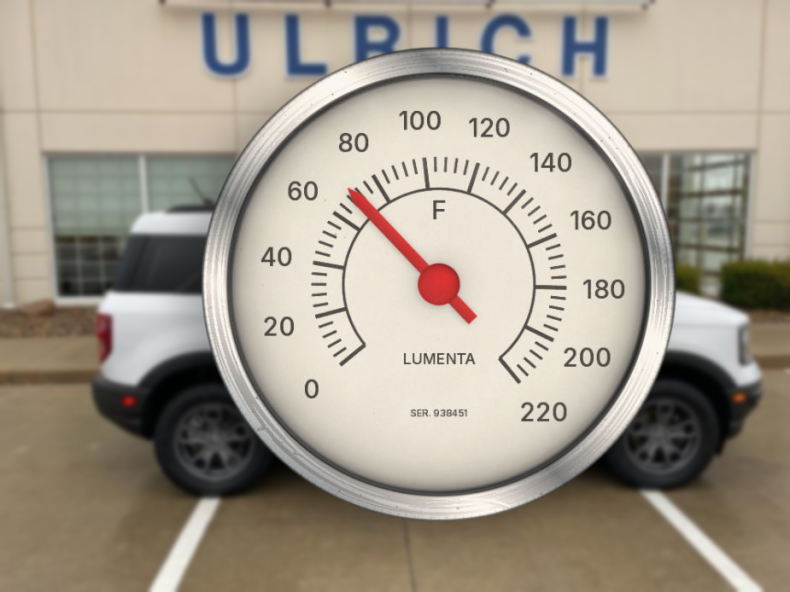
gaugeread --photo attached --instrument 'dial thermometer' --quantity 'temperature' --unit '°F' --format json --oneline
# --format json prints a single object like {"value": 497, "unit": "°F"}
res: {"value": 70, "unit": "°F"}
